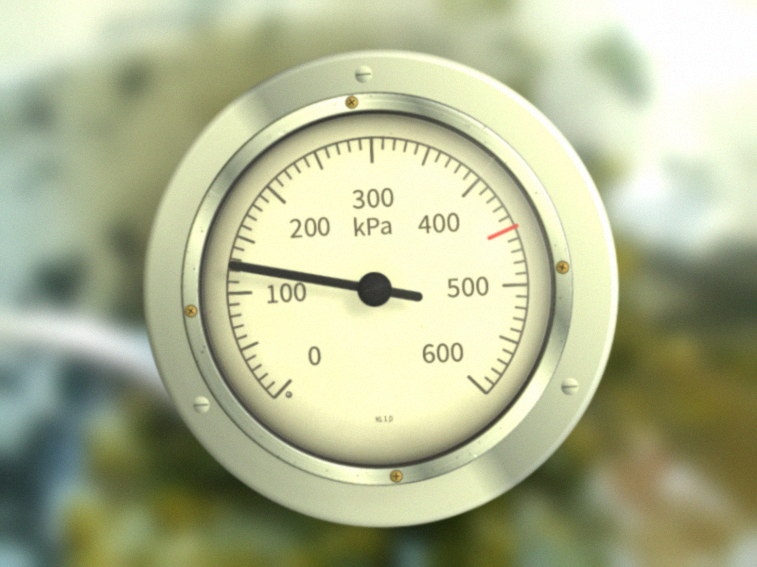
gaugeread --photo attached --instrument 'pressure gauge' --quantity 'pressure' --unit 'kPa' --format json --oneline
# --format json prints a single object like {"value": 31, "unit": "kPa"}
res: {"value": 125, "unit": "kPa"}
